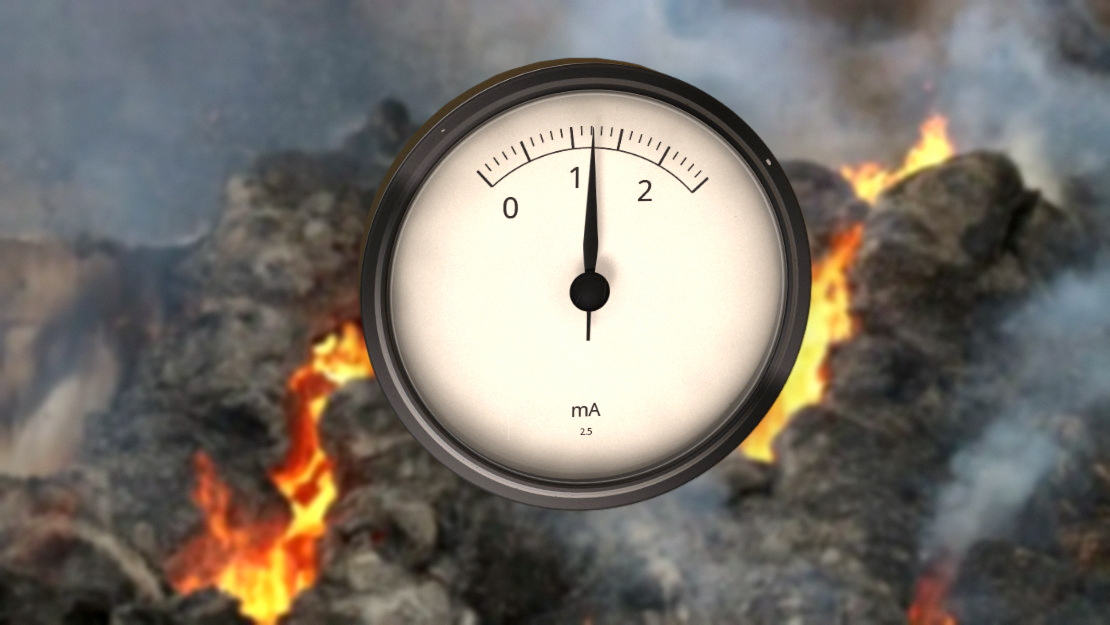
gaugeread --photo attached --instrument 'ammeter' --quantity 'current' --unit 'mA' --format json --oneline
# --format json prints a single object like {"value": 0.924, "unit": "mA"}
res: {"value": 1.2, "unit": "mA"}
